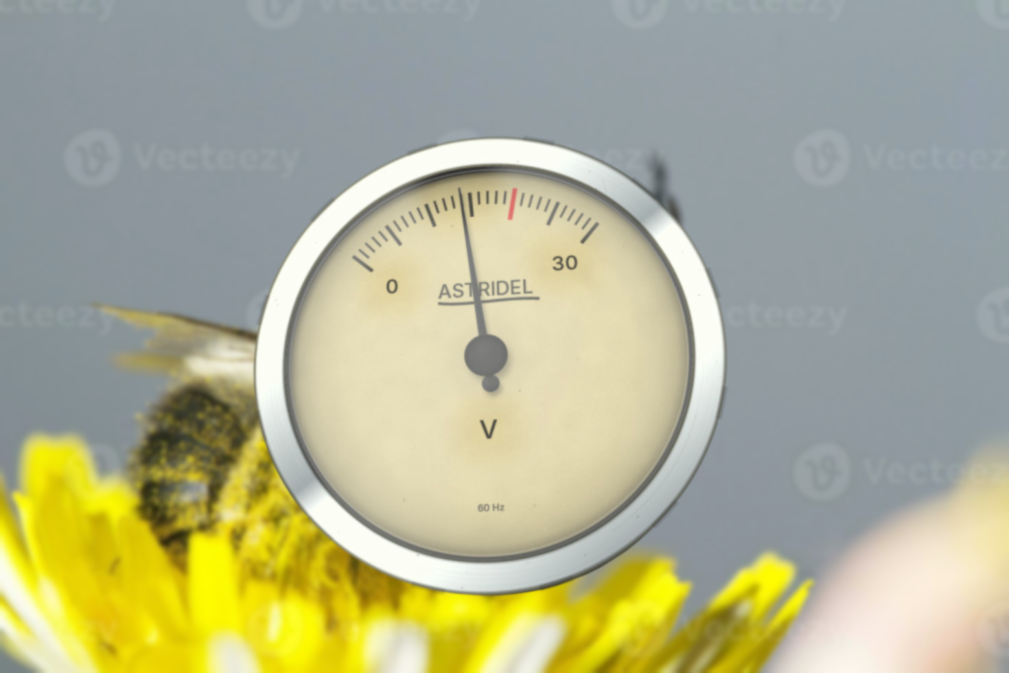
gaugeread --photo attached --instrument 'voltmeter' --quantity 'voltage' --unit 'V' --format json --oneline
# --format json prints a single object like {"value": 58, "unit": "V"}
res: {"value": 14, "unit": "V"}
